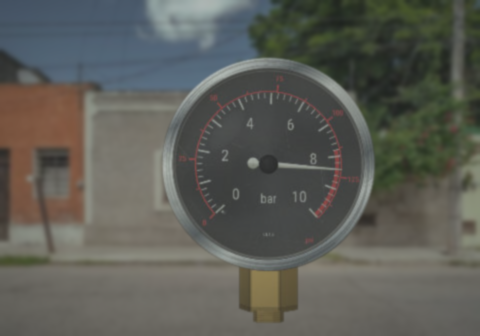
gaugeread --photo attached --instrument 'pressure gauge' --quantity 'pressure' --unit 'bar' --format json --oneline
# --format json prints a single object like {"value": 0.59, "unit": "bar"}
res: {"value": 8.4, "unit": "bar"}
